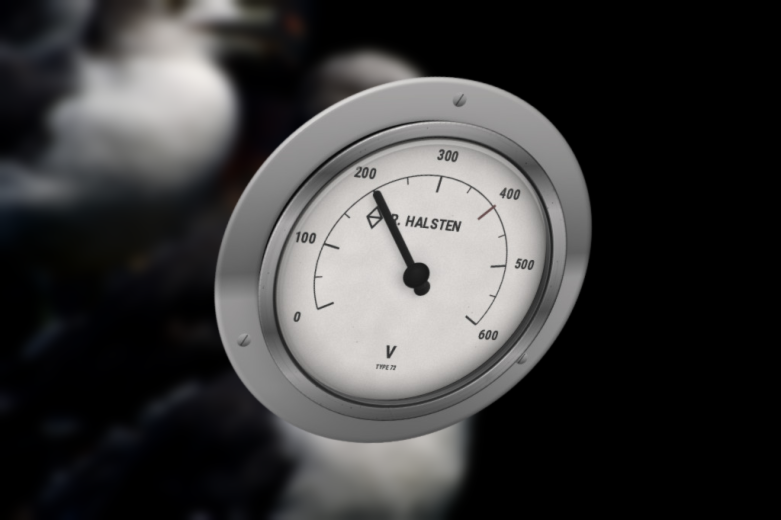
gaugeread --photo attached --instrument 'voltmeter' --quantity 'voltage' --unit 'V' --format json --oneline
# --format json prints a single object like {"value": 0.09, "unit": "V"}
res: {"value": 200, "unit": "V"}
